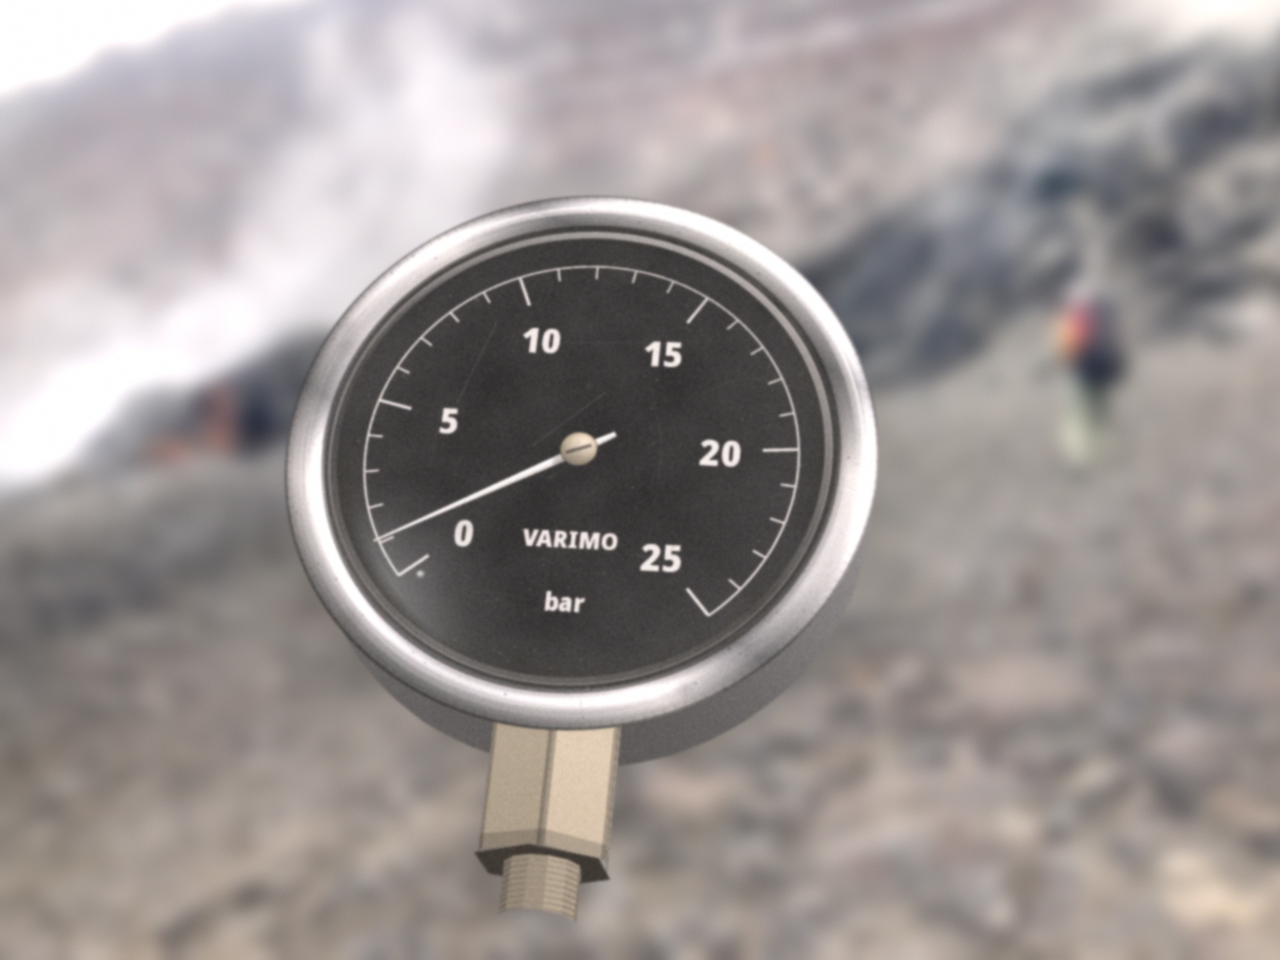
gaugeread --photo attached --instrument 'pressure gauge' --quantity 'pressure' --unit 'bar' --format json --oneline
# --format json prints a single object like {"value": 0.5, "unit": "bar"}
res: {"value": 1, "unit": "bar"}
